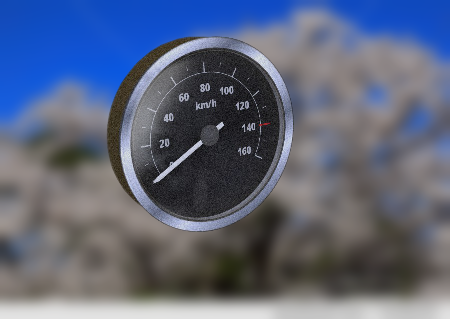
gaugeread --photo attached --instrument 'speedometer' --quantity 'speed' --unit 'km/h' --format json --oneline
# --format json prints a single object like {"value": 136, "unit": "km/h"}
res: {"value": 0, "unit": "km/h"}
